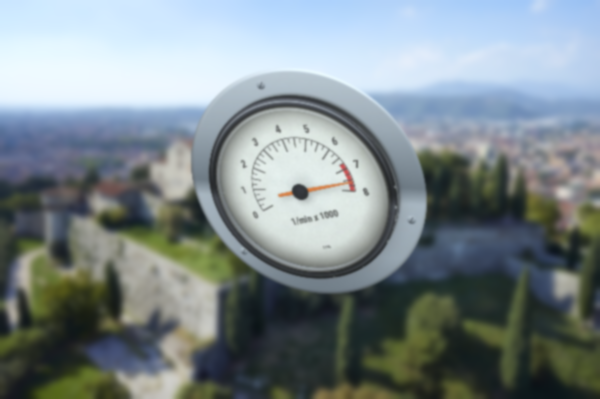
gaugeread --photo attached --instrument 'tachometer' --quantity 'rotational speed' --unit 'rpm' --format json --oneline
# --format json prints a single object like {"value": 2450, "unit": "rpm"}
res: {"value": 7500, "unit": "rpm"}
